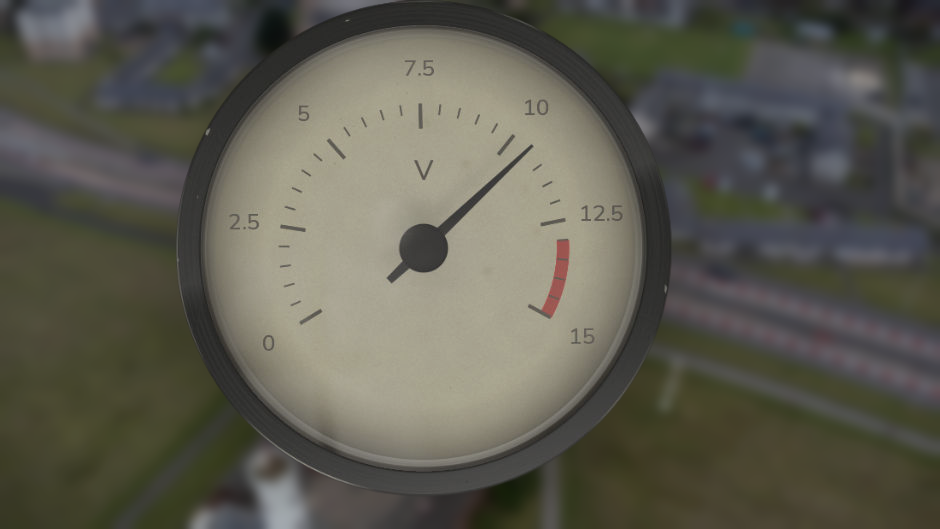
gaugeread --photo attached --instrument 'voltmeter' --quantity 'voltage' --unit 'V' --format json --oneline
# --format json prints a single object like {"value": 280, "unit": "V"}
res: {"value": 10.5, "unit": "V"}
